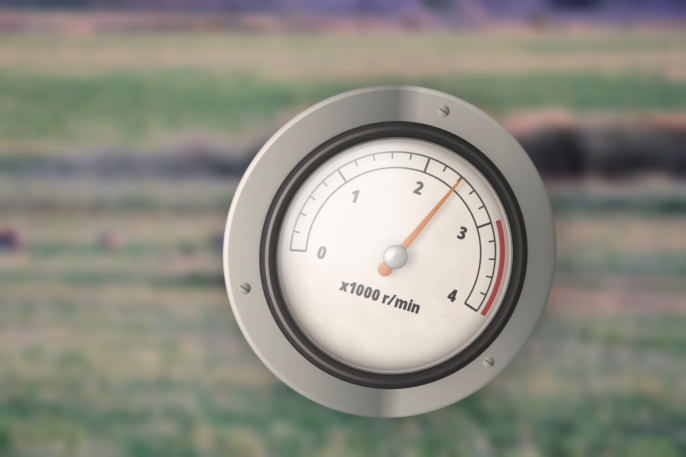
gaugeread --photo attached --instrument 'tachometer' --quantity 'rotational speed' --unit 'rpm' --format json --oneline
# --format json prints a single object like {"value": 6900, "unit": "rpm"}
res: {"value": 2400, "unit": "rpm"}
